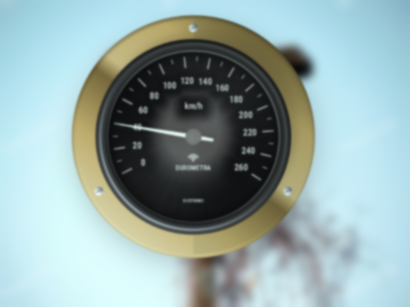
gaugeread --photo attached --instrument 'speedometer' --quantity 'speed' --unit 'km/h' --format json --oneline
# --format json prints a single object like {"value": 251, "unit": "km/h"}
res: {"value": 40, "unit": "km/h"}
